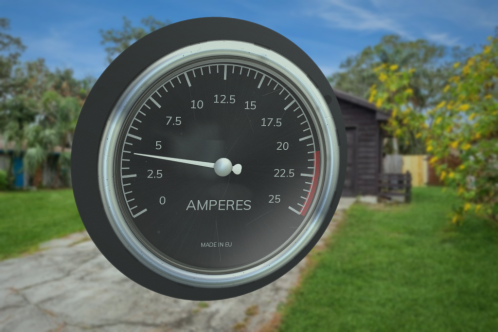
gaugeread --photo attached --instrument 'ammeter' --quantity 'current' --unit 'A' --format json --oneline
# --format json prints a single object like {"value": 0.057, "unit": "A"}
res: {"value": 4, "unit": "A"}
